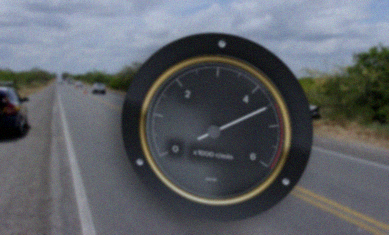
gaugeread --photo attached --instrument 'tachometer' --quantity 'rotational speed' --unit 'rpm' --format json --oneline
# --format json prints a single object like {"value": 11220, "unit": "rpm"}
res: {"value": 4500, "unit": "rpm"}
